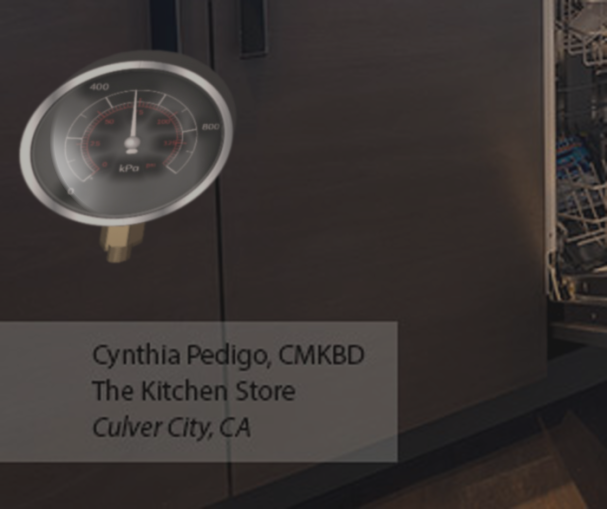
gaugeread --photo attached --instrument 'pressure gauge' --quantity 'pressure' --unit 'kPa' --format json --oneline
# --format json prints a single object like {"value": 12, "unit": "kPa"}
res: {"value": 500, "unit": "kPa"}
